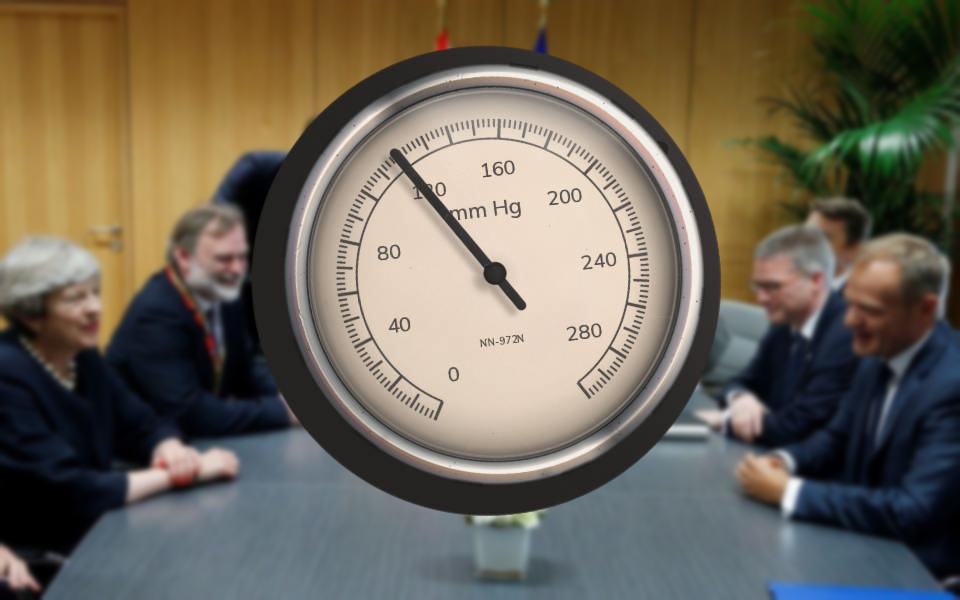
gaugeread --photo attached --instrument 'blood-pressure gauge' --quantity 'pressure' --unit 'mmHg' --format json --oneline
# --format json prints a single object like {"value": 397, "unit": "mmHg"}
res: {"value": 118, "unit": "mmHg"}
